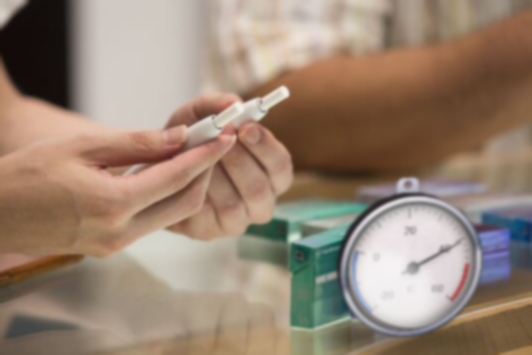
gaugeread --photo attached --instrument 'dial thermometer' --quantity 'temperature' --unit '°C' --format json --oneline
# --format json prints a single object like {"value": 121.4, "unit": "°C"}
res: {"value": 40, "unit": "°C"}
